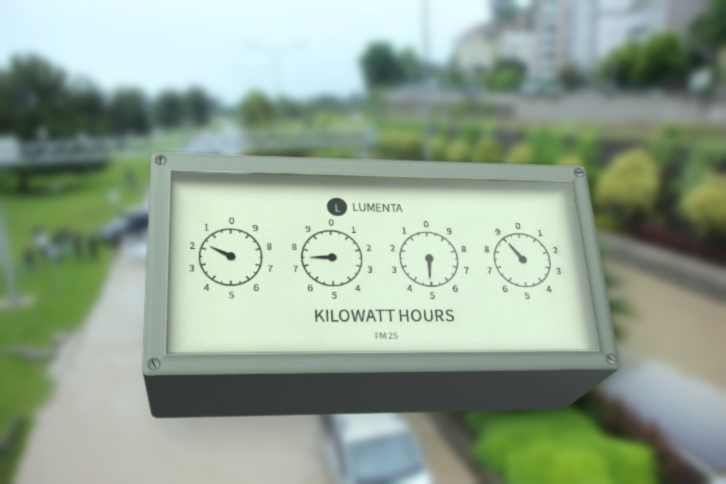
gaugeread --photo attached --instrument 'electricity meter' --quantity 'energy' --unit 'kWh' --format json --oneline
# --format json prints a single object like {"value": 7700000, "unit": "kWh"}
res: {"value": 1749, "unit": "kWh"}
